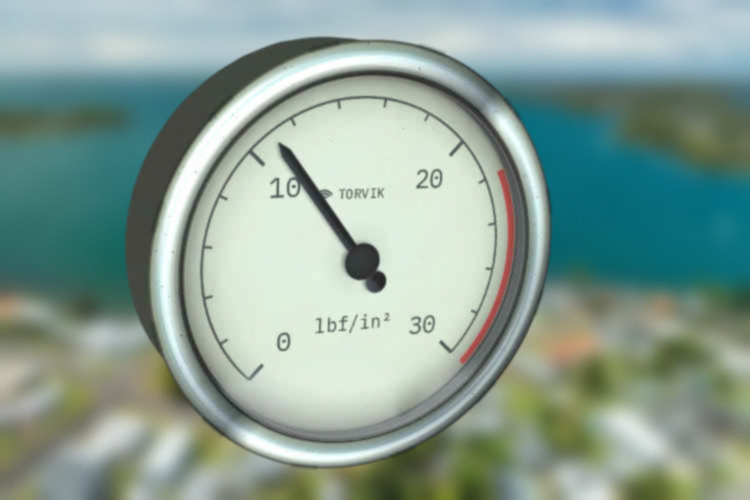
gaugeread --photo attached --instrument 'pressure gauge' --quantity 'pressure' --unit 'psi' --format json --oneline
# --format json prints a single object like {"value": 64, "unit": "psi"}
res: {"value": 11, "unit": "psi"}
